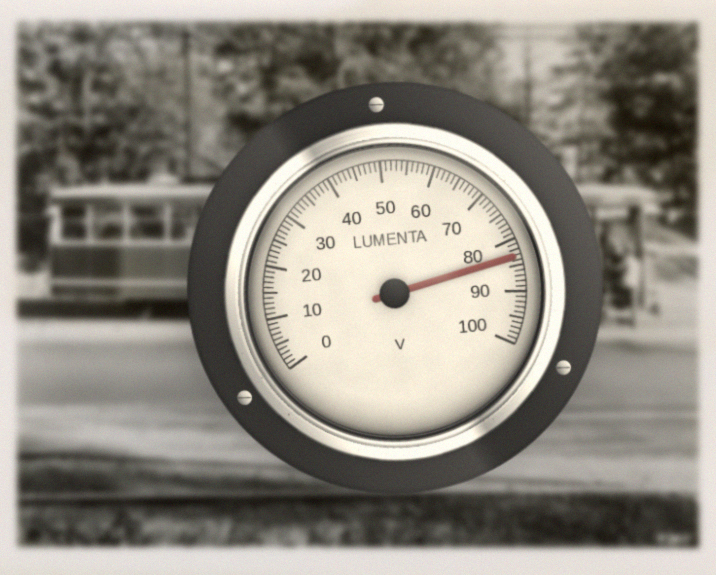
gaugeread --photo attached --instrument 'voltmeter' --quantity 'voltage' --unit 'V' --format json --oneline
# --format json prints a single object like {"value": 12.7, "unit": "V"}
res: {"value": 83, "unit": "V"}
